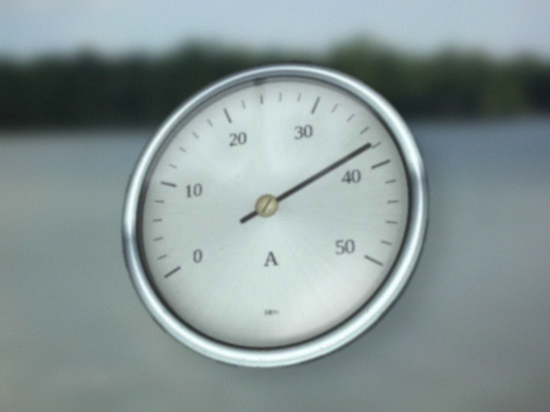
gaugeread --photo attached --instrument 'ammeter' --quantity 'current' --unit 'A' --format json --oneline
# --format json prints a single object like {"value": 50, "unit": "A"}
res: {"value": 38, "unit": "A"}
